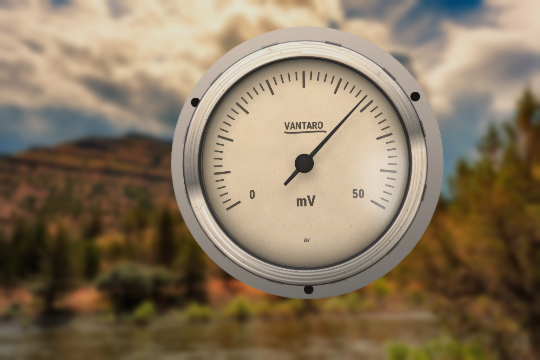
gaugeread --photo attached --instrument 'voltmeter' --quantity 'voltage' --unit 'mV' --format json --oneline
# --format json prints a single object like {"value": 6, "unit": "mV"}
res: {"value": 34, "unit": "mV"}
